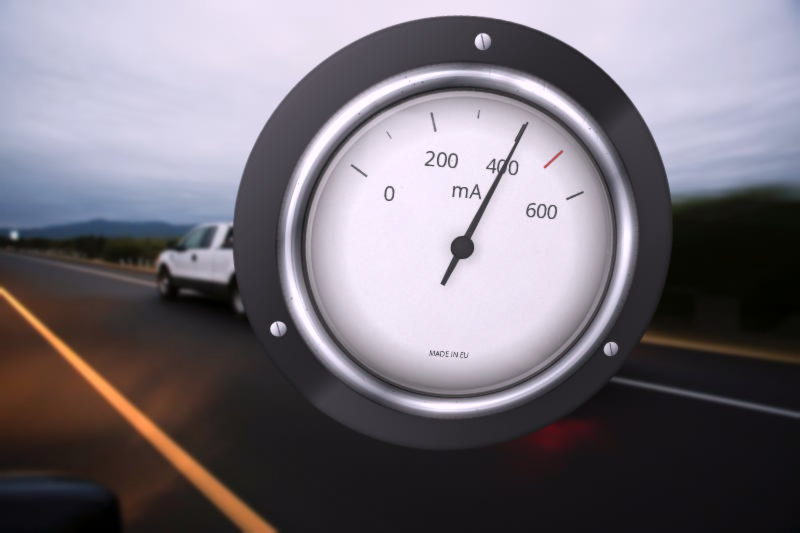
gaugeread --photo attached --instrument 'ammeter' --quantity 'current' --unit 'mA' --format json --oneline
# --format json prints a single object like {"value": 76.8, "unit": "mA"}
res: {"value": 400, "unit": "mA"}
